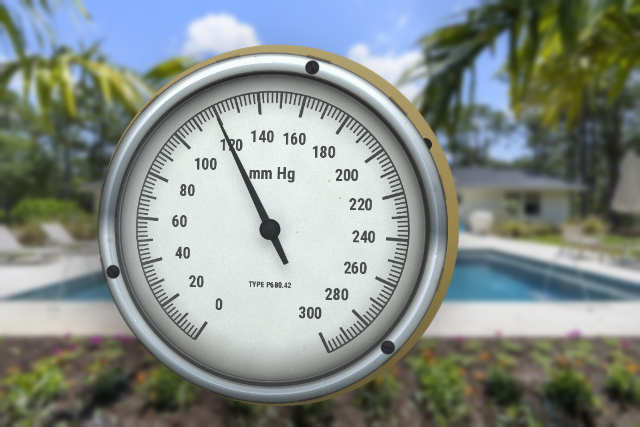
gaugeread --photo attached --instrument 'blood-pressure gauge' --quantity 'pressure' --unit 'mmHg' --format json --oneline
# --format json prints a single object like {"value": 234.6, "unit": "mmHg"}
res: {"value": 120, "unit": "mmHg"}
